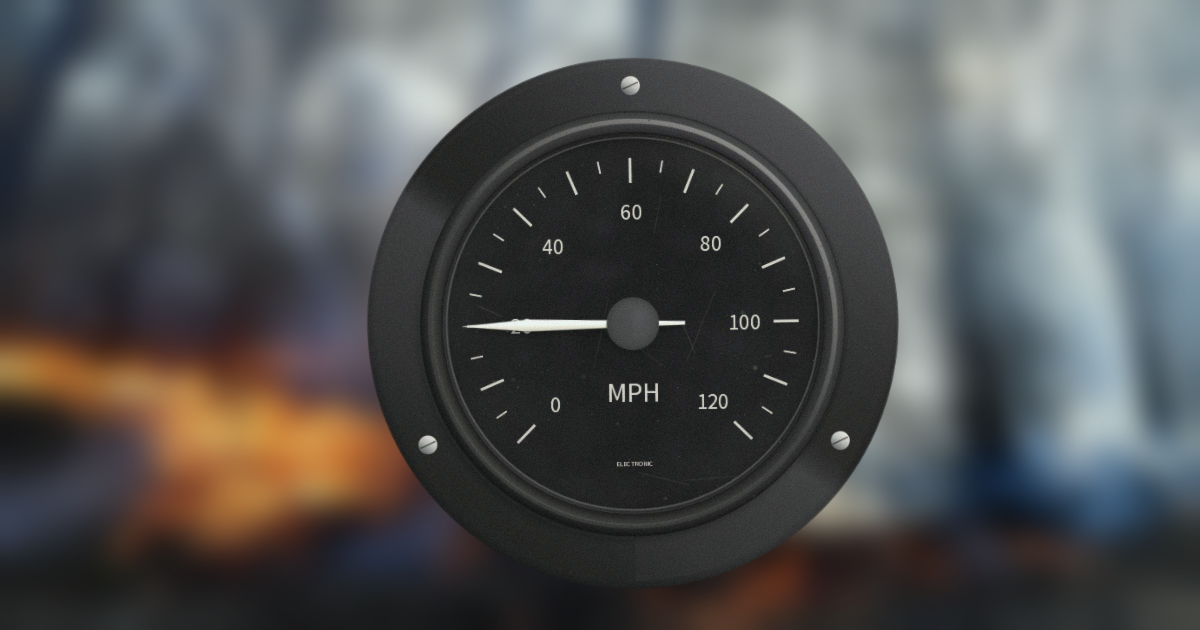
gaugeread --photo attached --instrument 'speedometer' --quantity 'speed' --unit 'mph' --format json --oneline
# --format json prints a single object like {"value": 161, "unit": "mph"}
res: {"value": 20, "unit": "mph"}
